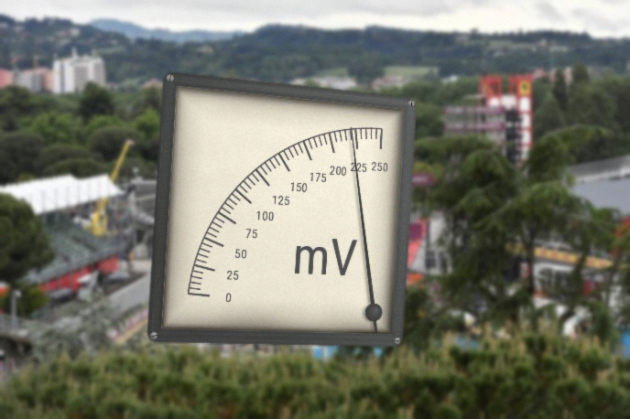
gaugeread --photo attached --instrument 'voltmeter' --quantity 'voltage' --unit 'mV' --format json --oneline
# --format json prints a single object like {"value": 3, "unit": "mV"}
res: {"value": 220, "unit": "mV"}
